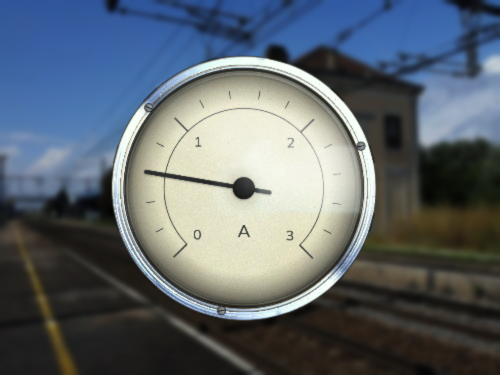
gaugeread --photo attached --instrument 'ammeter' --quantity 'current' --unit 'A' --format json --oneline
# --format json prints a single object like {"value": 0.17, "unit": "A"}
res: {"value": 0.6, "unit": "A"}
